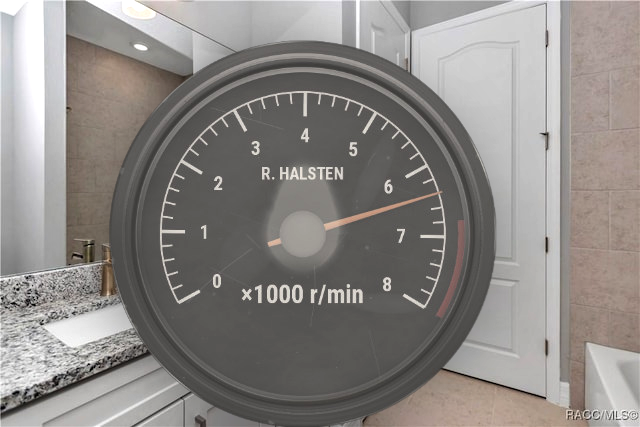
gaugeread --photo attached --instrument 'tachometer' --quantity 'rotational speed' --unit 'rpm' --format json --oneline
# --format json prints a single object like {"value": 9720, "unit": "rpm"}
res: {"value": 6400, "unit": "rpm"}
